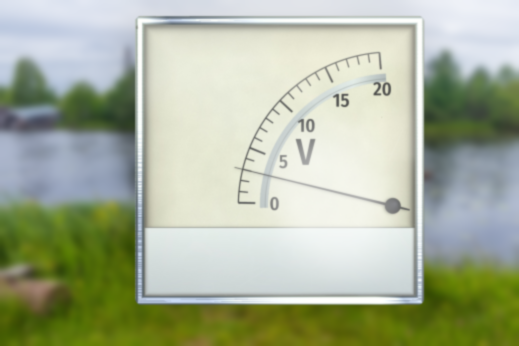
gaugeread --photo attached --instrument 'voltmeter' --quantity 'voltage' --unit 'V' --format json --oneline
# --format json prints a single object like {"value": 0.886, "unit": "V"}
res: {"value": 3, "unit": "V"}
